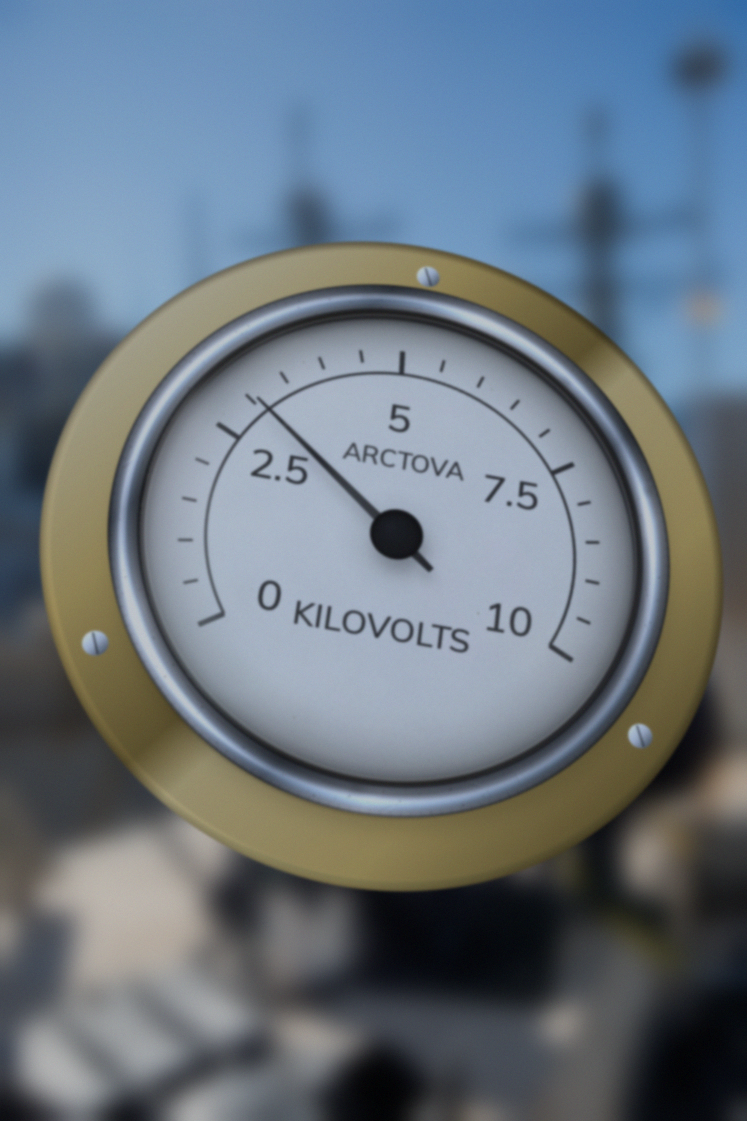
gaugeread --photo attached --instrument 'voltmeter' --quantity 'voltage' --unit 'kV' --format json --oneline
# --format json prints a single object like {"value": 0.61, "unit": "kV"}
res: {"value": 3, "unit": "kV"}
